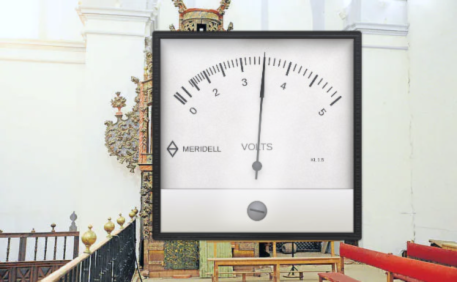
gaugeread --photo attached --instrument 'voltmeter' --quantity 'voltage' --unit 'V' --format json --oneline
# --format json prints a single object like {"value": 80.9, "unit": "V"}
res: {"value": 3.5, "unit": "V"}
